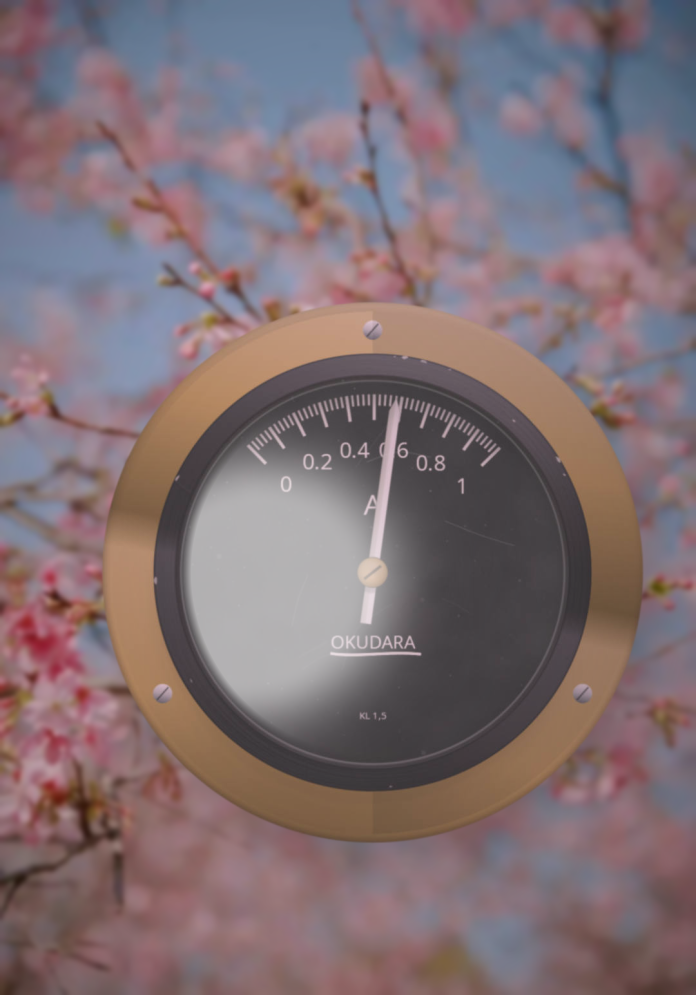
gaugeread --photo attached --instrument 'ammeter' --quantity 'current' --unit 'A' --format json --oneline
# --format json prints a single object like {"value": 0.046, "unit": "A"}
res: {"value": 0.58, "unit": "A"}
